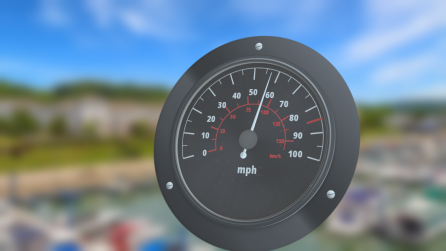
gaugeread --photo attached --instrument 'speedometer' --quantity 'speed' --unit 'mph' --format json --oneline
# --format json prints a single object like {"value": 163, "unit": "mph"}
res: {"value": 57.5, "unit": "mph"}
